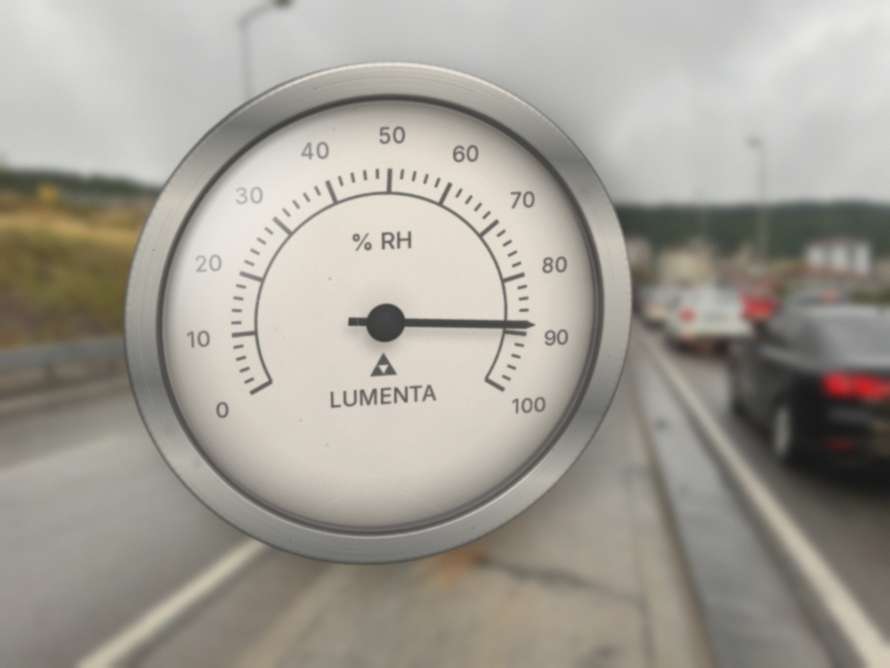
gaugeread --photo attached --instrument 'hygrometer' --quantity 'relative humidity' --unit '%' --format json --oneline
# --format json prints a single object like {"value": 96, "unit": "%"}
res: {"value": 88, "unit": "%"}
